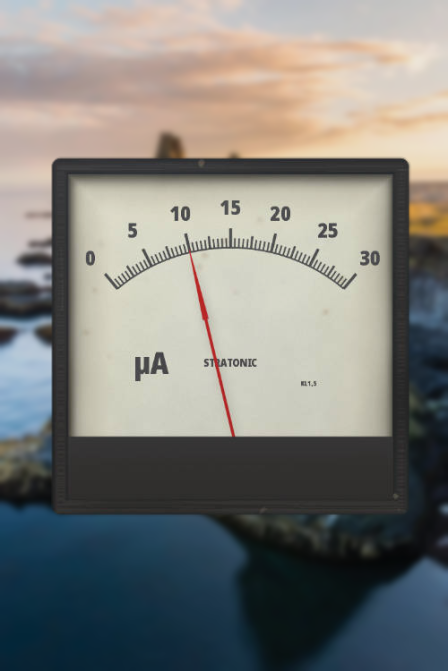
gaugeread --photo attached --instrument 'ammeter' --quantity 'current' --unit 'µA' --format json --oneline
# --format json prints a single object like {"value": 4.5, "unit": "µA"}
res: {"value": 10, "unit": "µA"}
